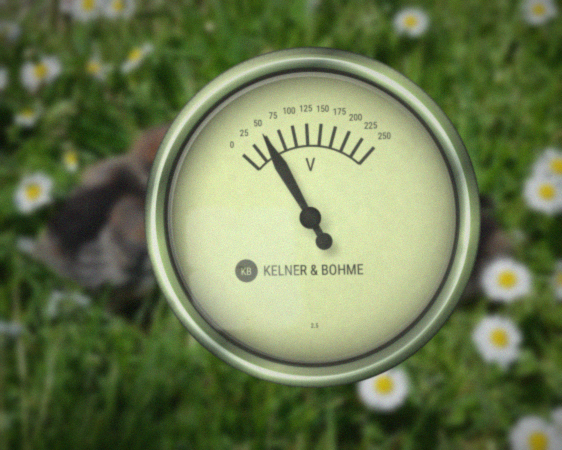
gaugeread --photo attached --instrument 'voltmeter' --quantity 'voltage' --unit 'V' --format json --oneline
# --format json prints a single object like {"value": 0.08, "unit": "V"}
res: {"value": 50, "unit": "V"}
